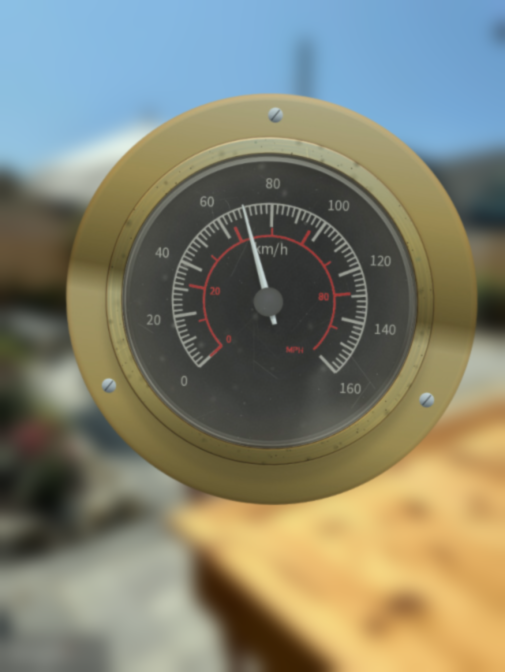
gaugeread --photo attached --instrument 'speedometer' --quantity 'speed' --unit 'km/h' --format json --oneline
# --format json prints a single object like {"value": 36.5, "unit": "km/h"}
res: {"value": 70, "unit": "km/h"}
